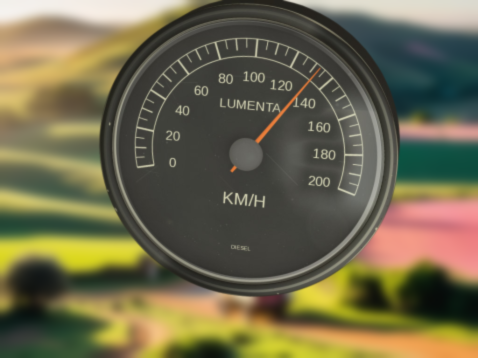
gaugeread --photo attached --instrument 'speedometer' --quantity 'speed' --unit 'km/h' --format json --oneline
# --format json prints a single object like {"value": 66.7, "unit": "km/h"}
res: {"value": 132.5, "unit": "km/h"}
